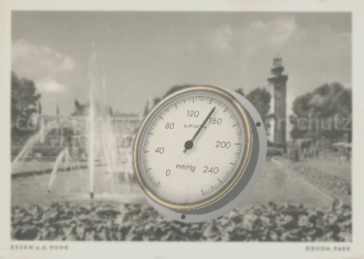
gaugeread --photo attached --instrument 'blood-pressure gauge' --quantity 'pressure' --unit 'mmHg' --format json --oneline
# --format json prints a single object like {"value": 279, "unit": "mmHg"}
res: {"value": 150, "unit": "mmHg"}
